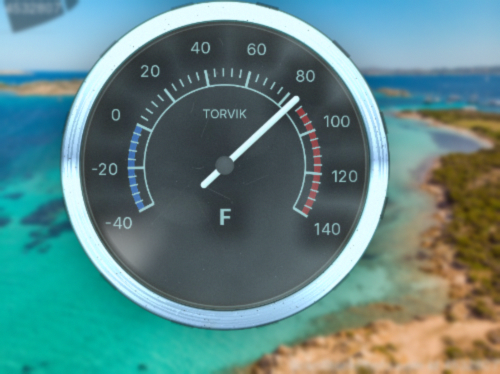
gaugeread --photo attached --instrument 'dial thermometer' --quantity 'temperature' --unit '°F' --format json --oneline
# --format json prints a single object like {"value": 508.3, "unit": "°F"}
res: {"value": 84, "unit": "°F"}
